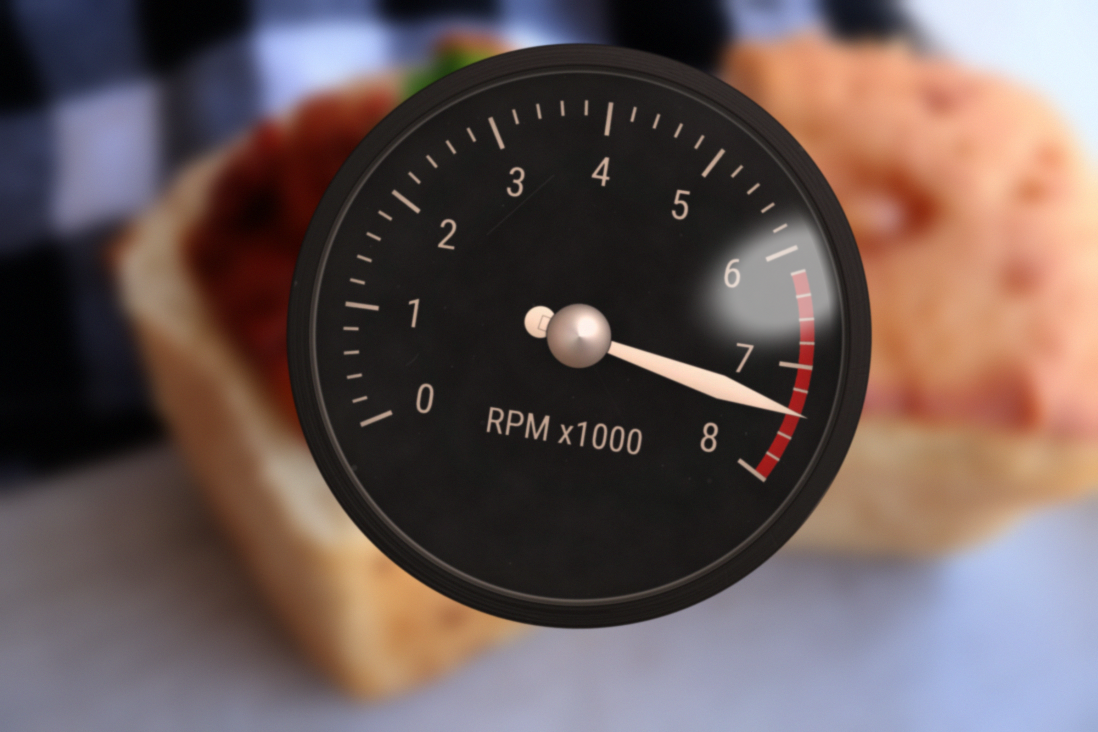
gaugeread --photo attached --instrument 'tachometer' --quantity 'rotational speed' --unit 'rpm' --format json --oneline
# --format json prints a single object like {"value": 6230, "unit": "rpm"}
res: {"value": 7400, "unit": "rpm"}
